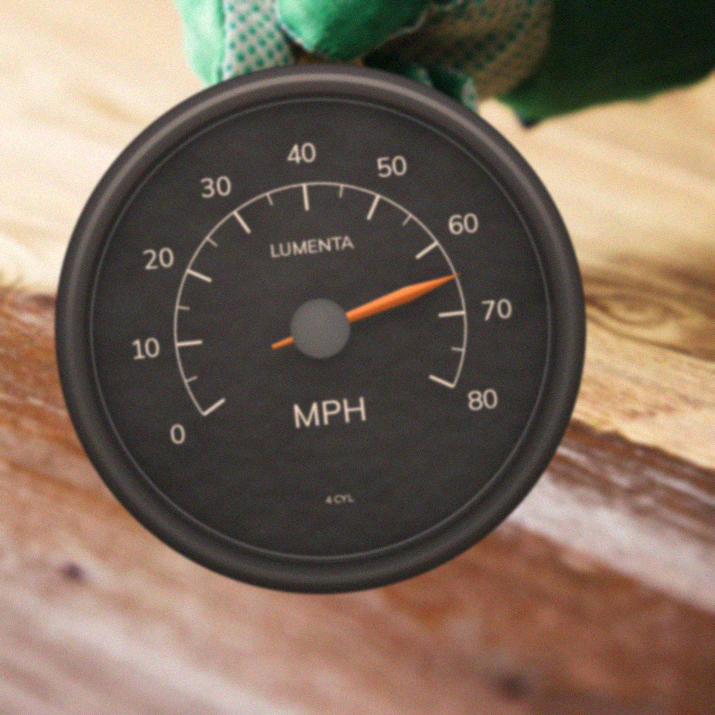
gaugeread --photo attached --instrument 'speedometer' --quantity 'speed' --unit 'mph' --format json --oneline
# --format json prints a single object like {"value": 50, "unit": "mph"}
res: {"value": 65, "unit": "mph"}
